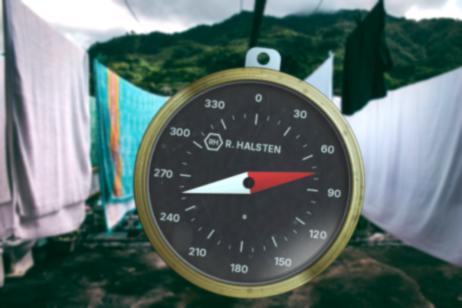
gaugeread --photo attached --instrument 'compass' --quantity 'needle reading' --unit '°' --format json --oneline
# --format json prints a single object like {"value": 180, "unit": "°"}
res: {"value": 75, "unit": "°"}
